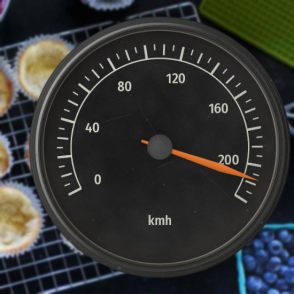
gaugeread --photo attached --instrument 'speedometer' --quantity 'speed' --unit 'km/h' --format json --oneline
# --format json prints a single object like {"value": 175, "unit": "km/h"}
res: {"value": 207.5, "unit": "km/h"}
